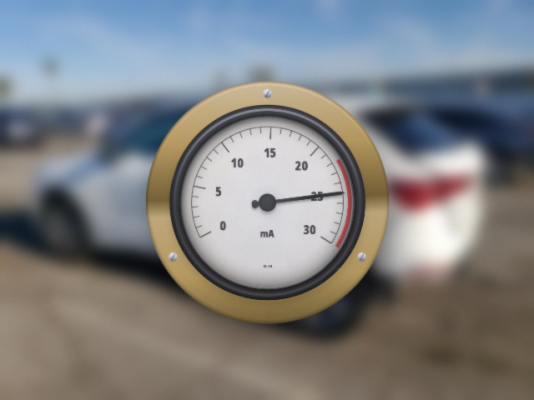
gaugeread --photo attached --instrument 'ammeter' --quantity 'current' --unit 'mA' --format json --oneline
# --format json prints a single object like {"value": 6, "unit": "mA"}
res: {"value": 25, "unit": "mA"}
